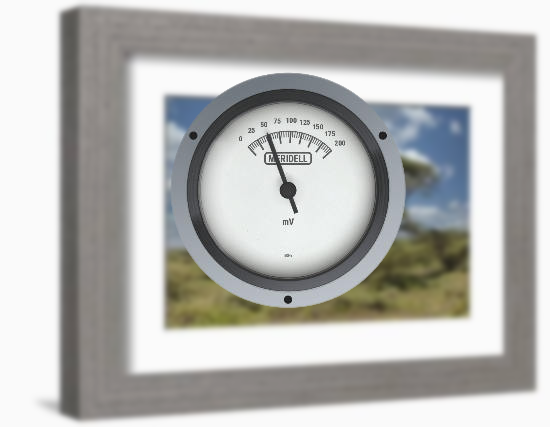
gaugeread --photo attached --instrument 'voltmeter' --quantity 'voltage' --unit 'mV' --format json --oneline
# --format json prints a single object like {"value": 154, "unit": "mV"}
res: {"value": 50, "unit": "mV"}
